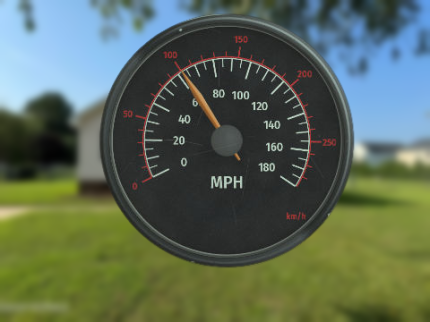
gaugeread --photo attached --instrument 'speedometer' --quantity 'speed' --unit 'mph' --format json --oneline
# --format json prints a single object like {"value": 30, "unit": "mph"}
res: {"value": 62.5, "unit": "mph"}
